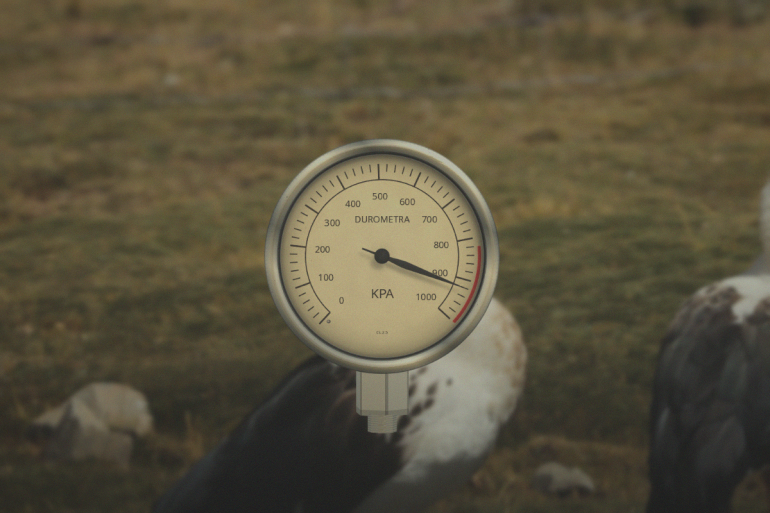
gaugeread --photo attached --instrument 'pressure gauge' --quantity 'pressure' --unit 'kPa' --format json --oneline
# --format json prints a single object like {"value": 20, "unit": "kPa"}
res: {"value": 920, "unit": "kPa"}
